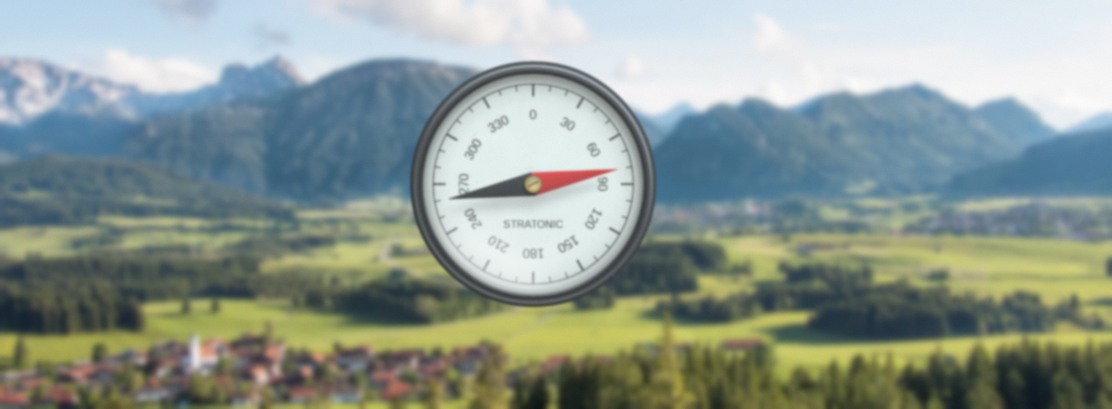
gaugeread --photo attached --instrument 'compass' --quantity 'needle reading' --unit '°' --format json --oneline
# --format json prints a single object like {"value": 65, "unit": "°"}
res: {"value": 80, "unit": "°"}
